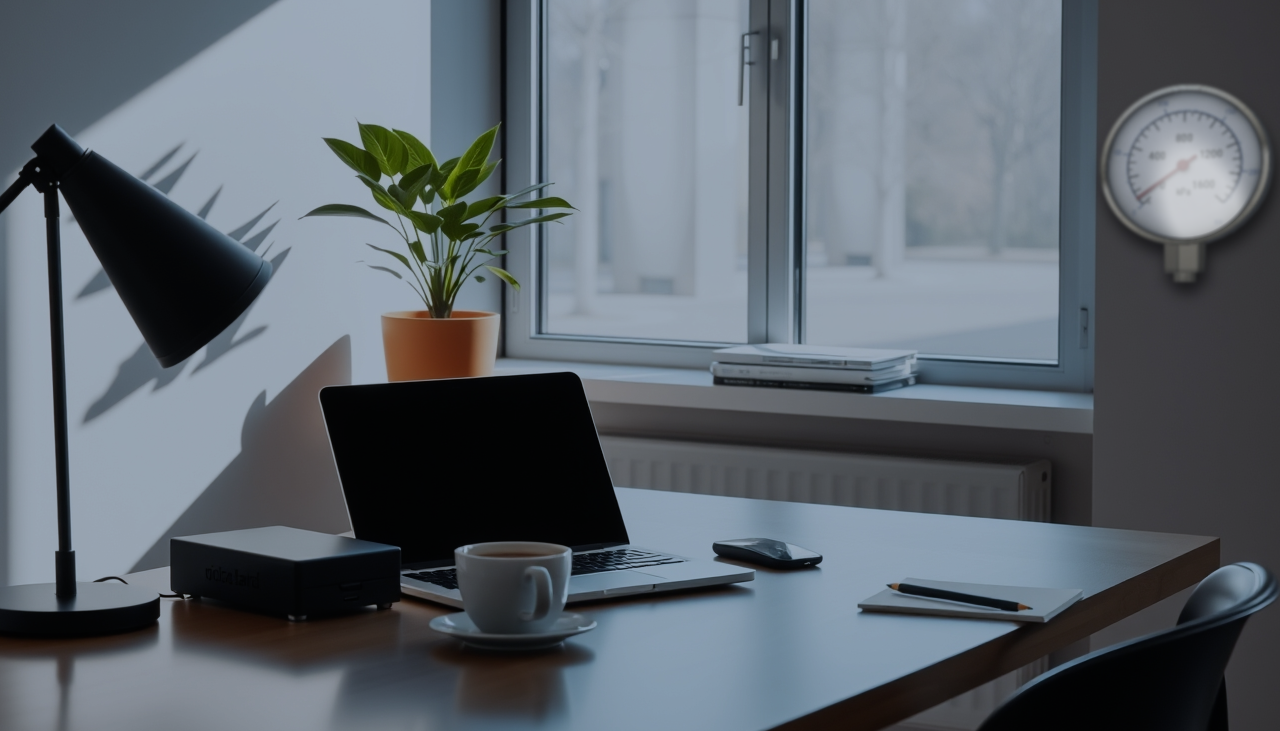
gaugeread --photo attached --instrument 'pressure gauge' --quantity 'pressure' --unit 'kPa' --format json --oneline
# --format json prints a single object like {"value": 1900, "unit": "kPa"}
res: {"value": 50, "unit": "kPa"}
